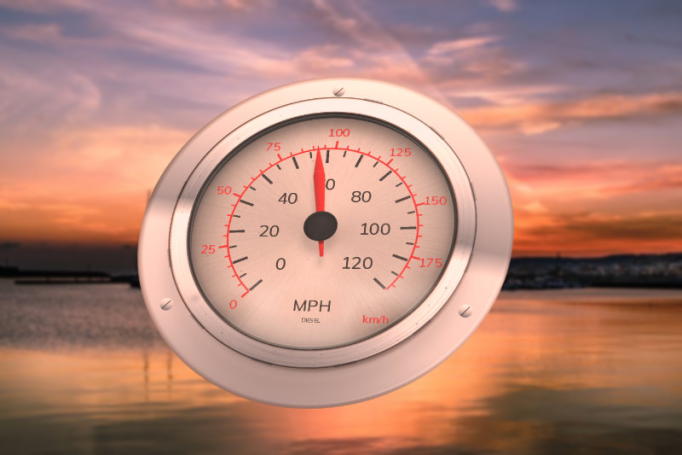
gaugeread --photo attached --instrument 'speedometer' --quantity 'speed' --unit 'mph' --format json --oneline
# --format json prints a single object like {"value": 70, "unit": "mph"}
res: {"value": 57.5, "unit": "mph"}
